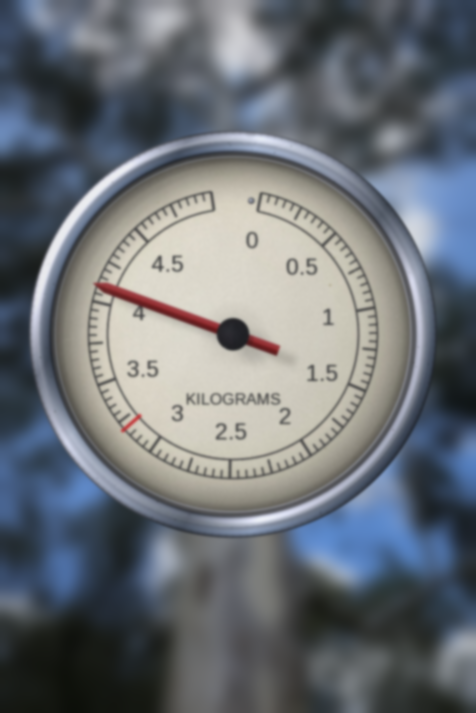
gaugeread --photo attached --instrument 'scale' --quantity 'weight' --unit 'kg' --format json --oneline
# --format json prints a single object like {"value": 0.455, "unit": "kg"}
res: {"value": 4.1, "unit": "kg"}
